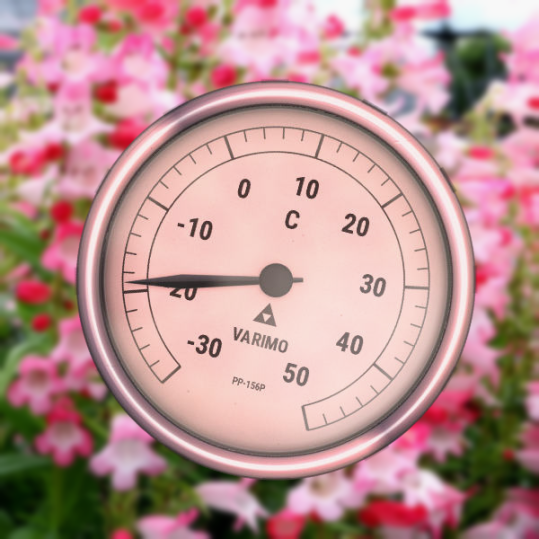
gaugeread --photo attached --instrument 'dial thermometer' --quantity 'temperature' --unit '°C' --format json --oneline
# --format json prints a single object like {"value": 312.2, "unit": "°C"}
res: {"value": -19, "unit": "°C"}
